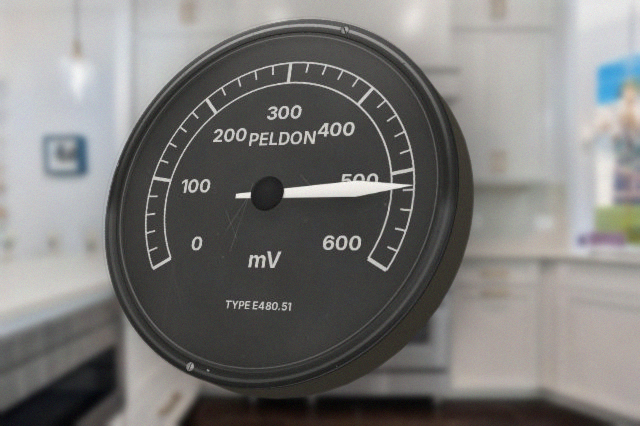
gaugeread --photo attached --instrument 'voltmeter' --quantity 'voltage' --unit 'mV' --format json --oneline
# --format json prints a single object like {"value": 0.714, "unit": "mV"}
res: {"value": 520, "unit": "mV"}
